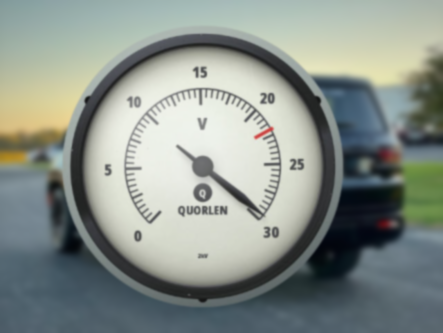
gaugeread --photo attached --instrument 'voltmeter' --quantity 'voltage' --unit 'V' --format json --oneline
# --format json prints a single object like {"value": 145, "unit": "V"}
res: {"value": 29.5, "unit": "V"}
